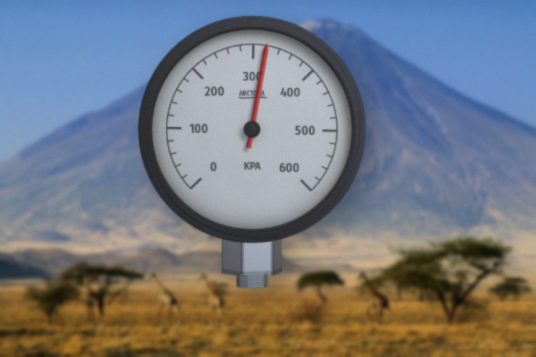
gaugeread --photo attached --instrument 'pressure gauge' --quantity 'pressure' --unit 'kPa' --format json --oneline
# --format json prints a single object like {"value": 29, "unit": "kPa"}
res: {"value": 320, "unit": "kPa"}
